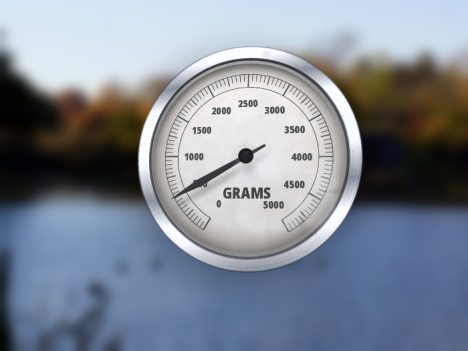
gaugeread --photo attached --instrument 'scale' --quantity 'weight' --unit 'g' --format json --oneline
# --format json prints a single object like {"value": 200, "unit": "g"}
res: {"value": 500, "unit": "g"}
